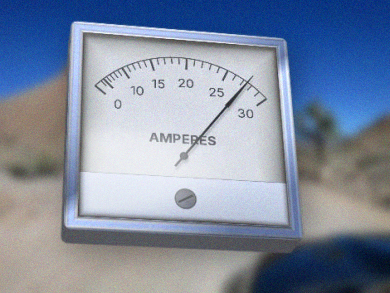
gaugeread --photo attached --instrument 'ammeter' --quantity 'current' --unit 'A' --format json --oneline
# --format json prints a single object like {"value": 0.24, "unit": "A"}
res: {"value": 27.5, "unit": "A"}
